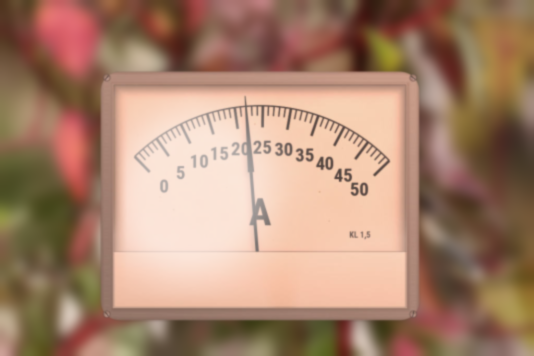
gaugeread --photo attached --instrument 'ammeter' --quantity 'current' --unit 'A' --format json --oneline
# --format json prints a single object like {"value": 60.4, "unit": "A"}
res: {"value": 22, "unit": "A"}
